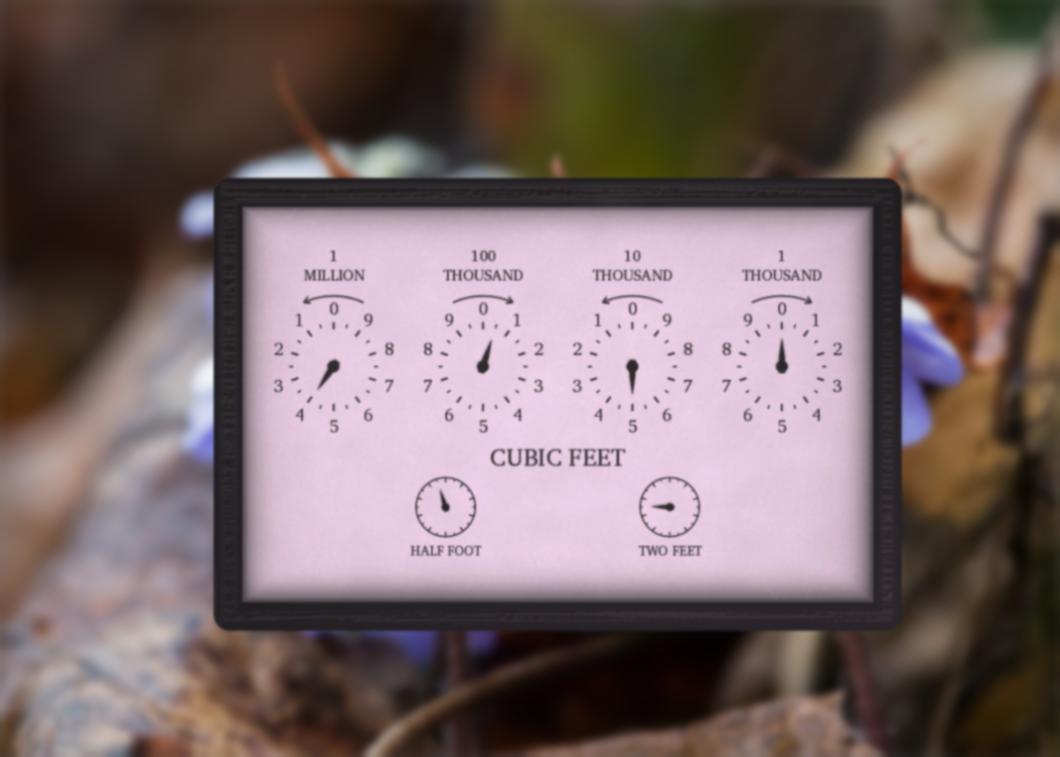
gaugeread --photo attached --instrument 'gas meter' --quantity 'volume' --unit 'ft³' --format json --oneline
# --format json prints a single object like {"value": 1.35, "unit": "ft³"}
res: {"value": 405000, "unit": "ft³"}
